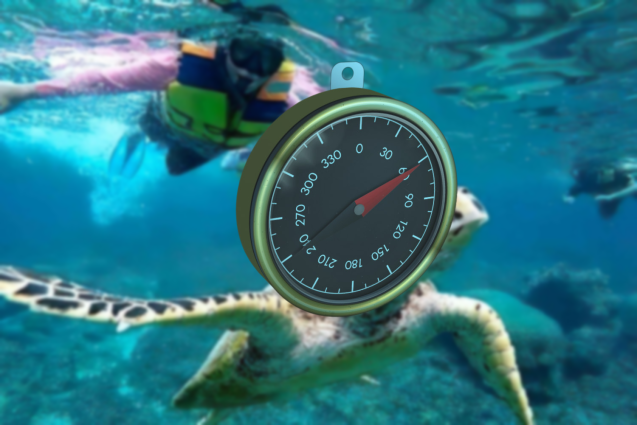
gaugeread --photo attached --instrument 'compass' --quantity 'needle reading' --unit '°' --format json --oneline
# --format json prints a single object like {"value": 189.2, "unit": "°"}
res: {"value": 60, "unit": "°"}
